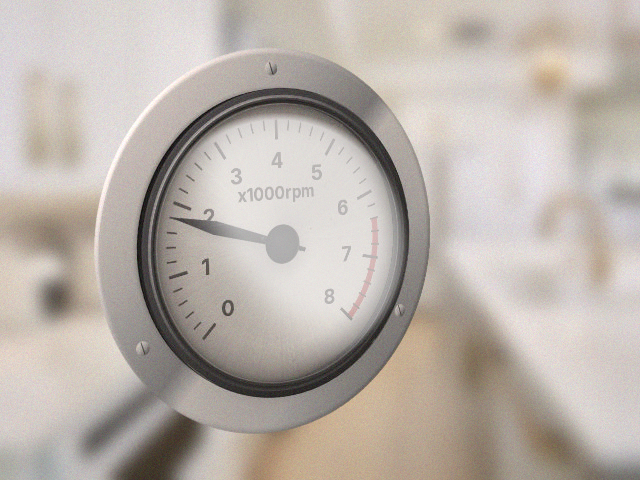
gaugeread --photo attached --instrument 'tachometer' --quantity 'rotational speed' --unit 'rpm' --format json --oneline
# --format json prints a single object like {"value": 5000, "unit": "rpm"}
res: {"value": 1800, "unit": "rpm"}
